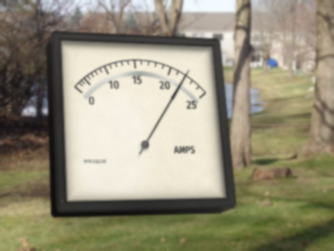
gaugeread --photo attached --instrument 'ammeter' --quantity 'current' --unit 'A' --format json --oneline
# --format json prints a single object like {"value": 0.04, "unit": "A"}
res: {"value": 22, "unit": "A"}
